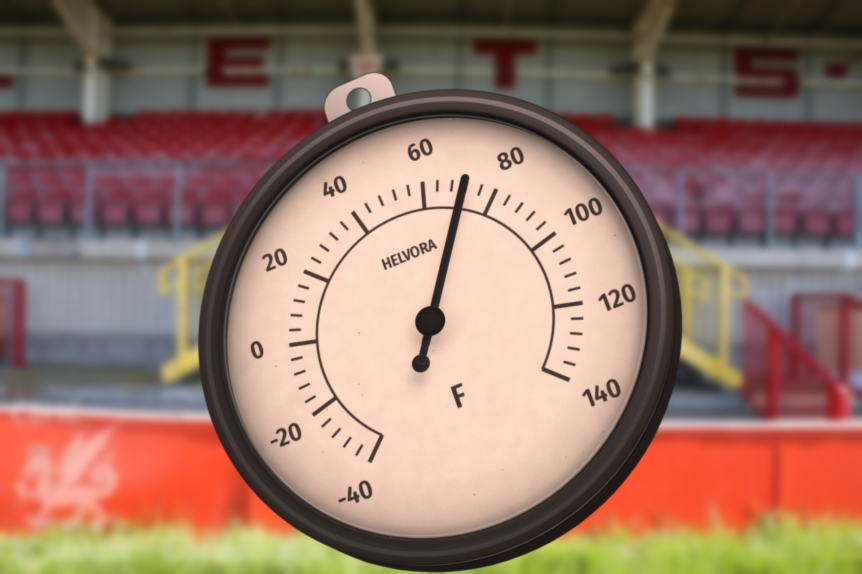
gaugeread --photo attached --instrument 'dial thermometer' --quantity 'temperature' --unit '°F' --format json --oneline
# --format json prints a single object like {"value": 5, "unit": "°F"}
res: {"value": 72, "unit": "°F"}
